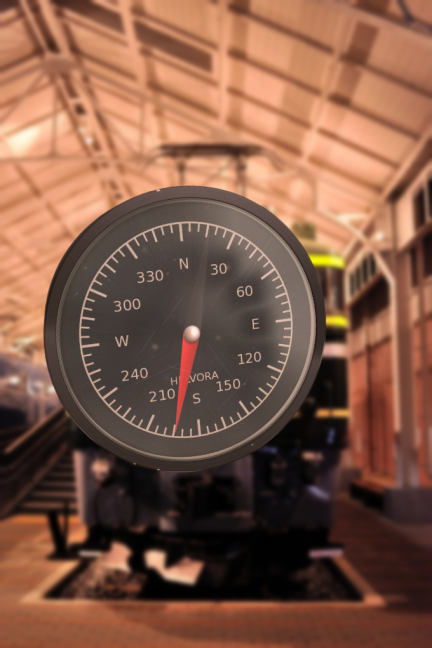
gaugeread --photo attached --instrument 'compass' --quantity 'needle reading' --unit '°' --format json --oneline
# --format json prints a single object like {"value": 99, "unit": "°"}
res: {"value": 195, "unit": "°"}
